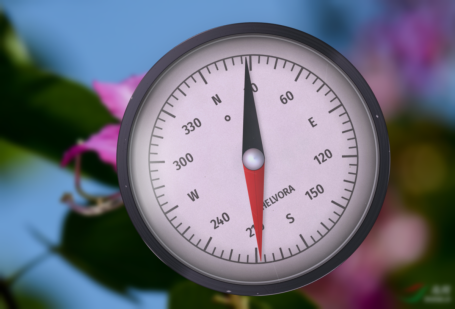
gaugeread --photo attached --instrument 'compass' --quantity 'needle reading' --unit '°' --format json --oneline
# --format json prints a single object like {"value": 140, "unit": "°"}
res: {"value": 207.5, "unit": "°"}
